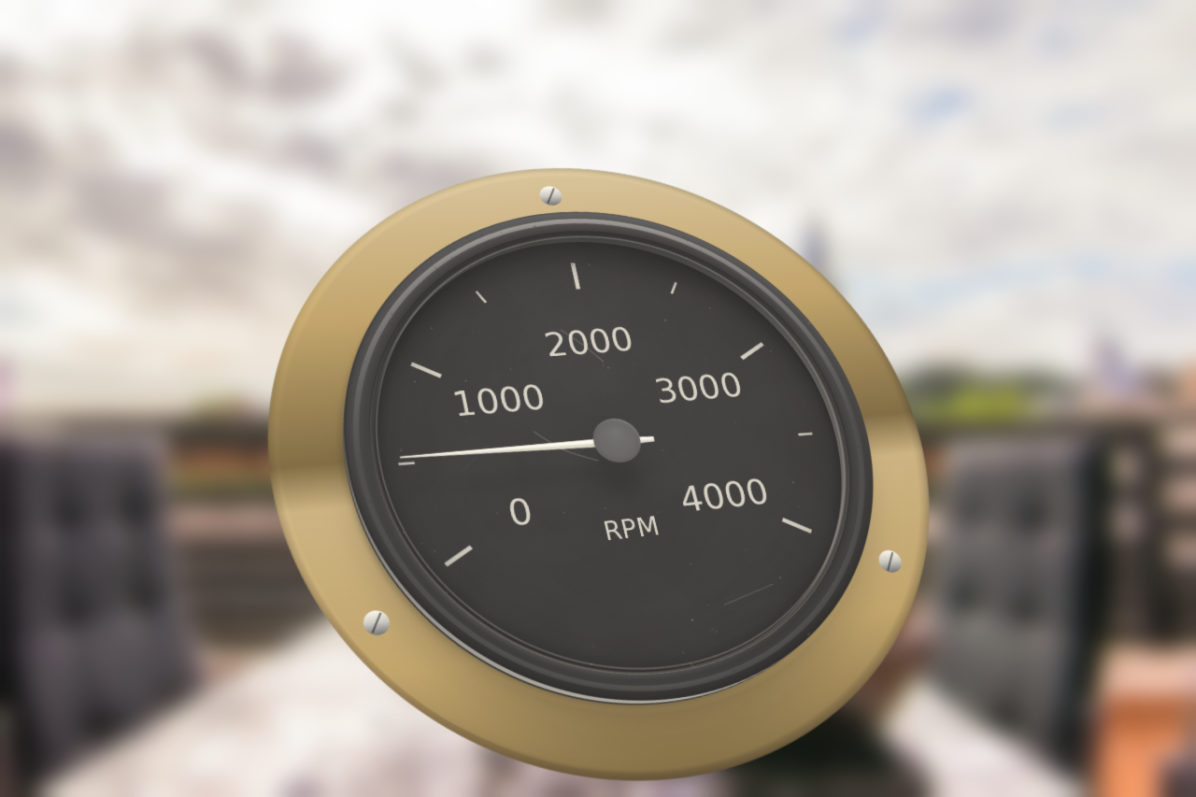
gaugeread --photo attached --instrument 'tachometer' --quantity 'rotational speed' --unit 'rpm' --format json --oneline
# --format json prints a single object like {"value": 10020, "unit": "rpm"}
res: {"value": 500, "unit": "rpm"}
